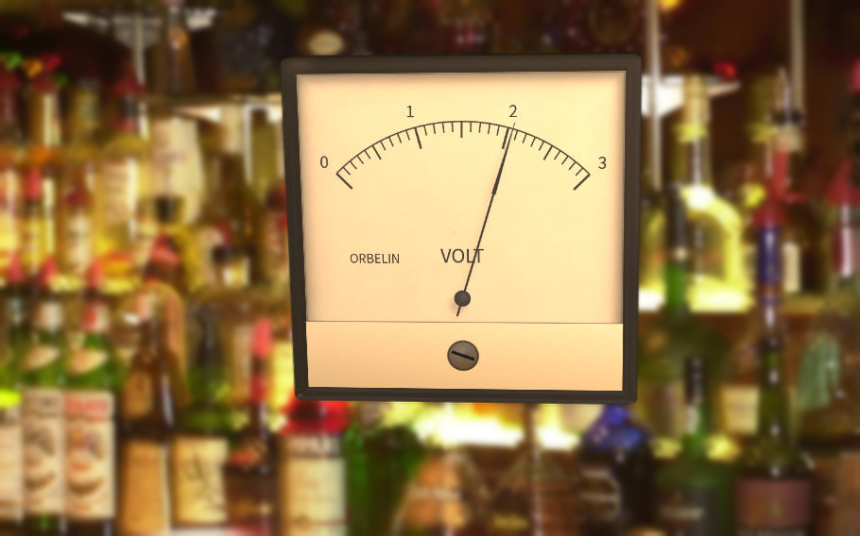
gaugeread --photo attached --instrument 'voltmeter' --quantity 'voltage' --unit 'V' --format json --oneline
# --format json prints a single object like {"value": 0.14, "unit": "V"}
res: {"value": 2.05, "unit": "V"}
